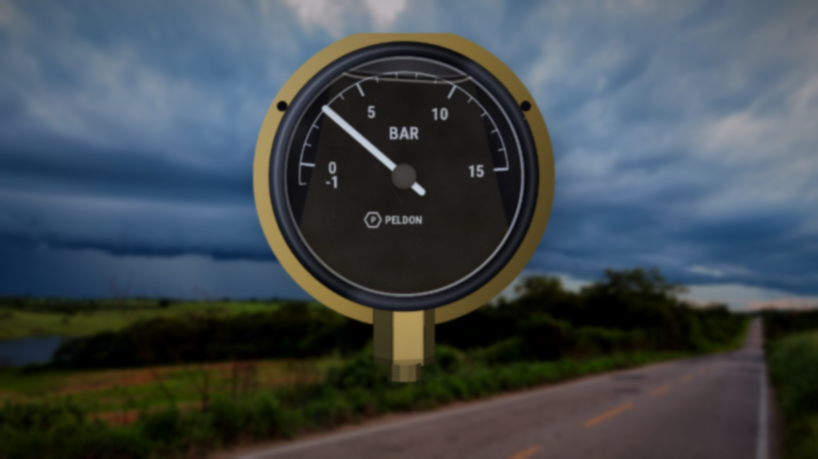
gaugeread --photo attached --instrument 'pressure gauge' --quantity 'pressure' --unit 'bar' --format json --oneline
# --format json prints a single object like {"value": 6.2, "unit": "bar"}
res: {"value": 3, "unit": "bar"}
